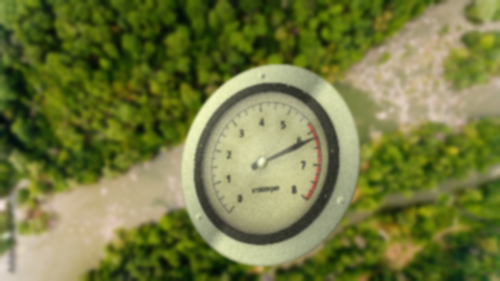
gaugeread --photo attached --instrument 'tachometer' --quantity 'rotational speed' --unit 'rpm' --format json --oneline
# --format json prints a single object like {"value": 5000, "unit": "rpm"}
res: {"value": 6250, "unit": "rpm"}
